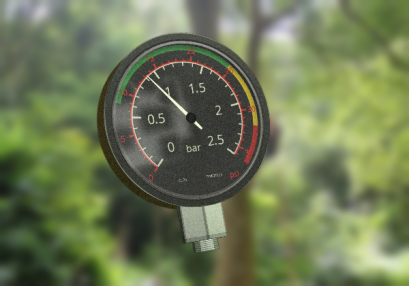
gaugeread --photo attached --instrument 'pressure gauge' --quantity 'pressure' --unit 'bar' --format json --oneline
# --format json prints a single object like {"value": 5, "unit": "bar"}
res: {"value": 0.9, "unit": "bar"}
